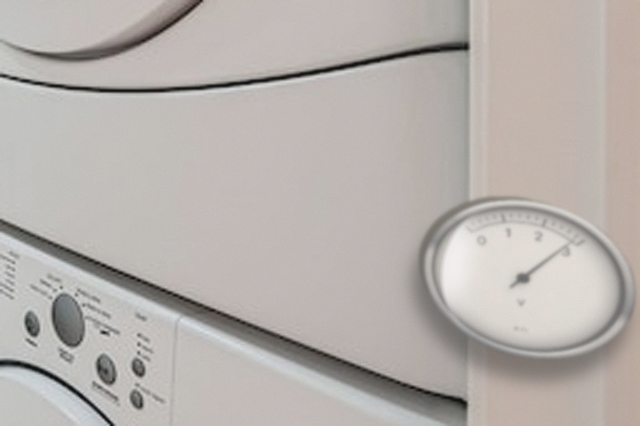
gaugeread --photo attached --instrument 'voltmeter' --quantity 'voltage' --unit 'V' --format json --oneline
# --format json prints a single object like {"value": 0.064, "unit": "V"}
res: {"value": 2.8, "unit": "V"}
